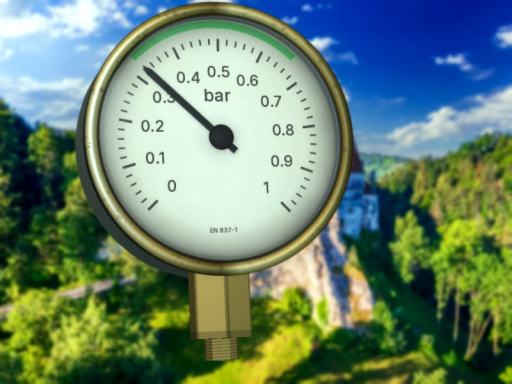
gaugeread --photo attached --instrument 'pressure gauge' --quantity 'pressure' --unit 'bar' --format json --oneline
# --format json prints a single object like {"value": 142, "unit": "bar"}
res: {"value": 0.32, "unit": "bar"}
